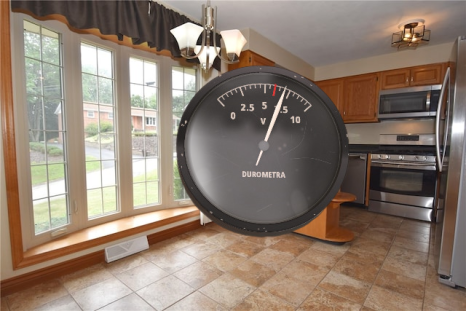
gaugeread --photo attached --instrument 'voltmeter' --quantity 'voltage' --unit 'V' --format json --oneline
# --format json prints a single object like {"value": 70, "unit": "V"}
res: {"value": 7, "unit": "V"}
